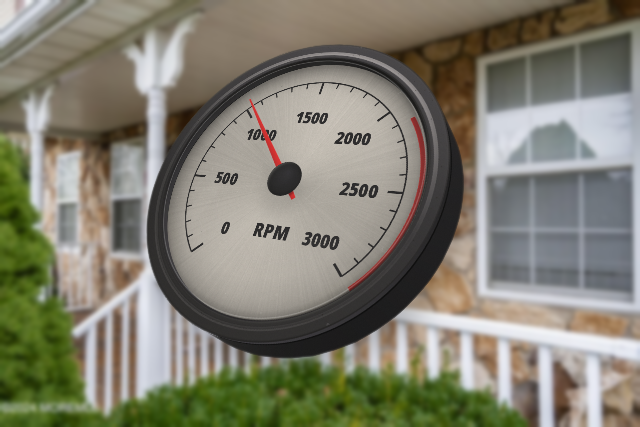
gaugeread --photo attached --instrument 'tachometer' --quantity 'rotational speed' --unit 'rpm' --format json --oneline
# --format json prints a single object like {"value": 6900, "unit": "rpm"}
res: {"value": 1050, "unit": "rpm"}
